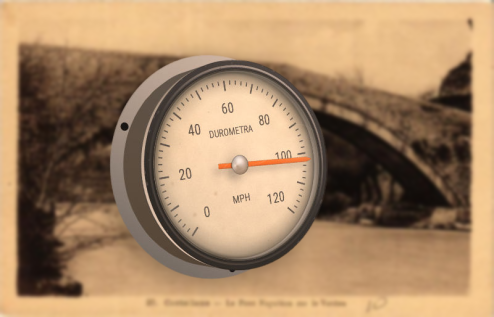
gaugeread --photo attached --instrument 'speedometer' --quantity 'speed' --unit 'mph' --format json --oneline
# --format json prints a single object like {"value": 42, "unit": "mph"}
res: {"value": 102, "unit": "mph"}
